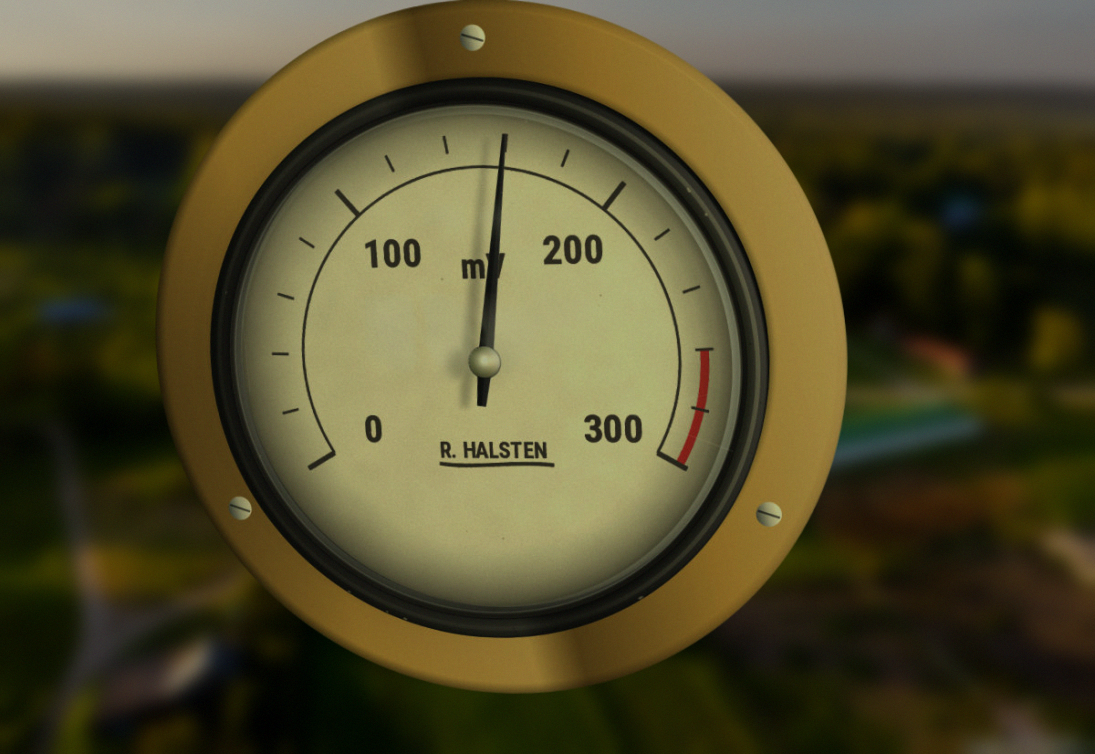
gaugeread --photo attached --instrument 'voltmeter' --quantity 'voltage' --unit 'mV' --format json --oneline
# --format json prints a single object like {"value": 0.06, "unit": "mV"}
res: {"value": 160, "unit": "mV"}
